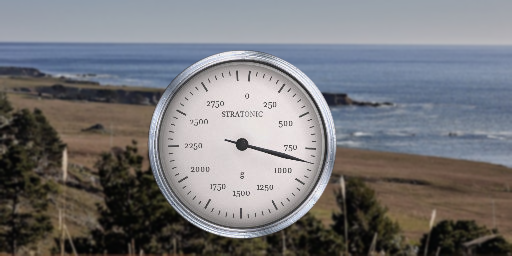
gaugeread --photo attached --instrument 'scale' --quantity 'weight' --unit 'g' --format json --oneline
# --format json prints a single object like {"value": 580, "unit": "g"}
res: {"value": 850, "unit": "g"}
